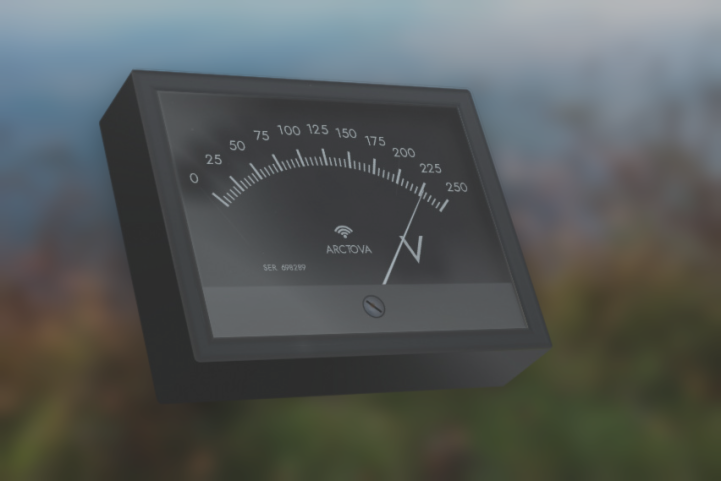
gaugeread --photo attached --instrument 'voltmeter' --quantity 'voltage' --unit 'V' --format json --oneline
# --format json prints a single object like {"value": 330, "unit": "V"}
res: {"value": 225, "unit": "V"}
